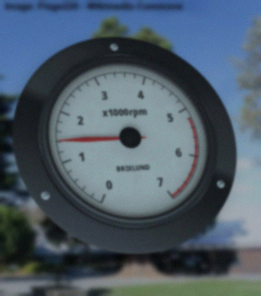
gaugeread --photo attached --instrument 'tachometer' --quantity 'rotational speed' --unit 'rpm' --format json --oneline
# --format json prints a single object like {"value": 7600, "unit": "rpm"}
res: {"value": 1400, "unit": "rpm"}
